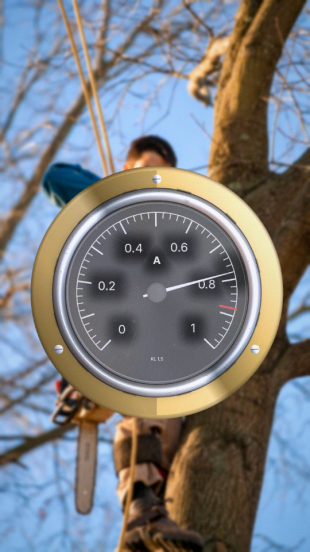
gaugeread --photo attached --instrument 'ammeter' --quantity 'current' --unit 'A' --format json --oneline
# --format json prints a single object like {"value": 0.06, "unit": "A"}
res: {"value": 0.78, "unit": "A"}
